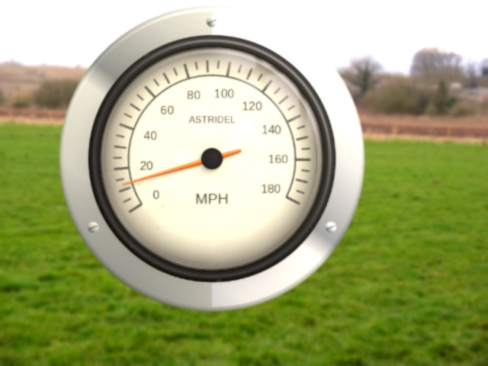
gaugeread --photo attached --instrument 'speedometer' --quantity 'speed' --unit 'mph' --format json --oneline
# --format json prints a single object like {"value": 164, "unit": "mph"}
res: {"value": 12.5, "unit": "mph"}
